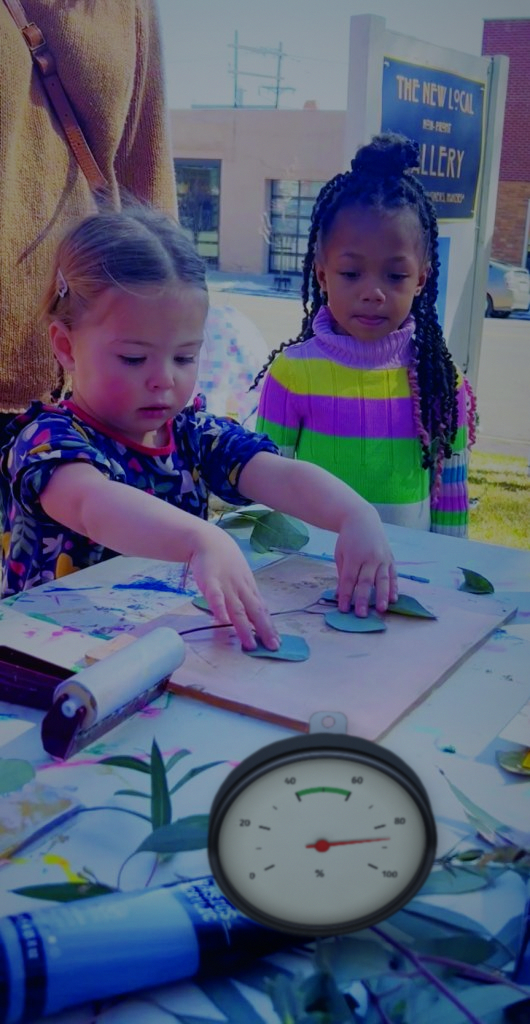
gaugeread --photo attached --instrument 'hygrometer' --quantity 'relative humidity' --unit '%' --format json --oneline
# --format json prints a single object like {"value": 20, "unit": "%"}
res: {"value": 85, "unit": "%"}
